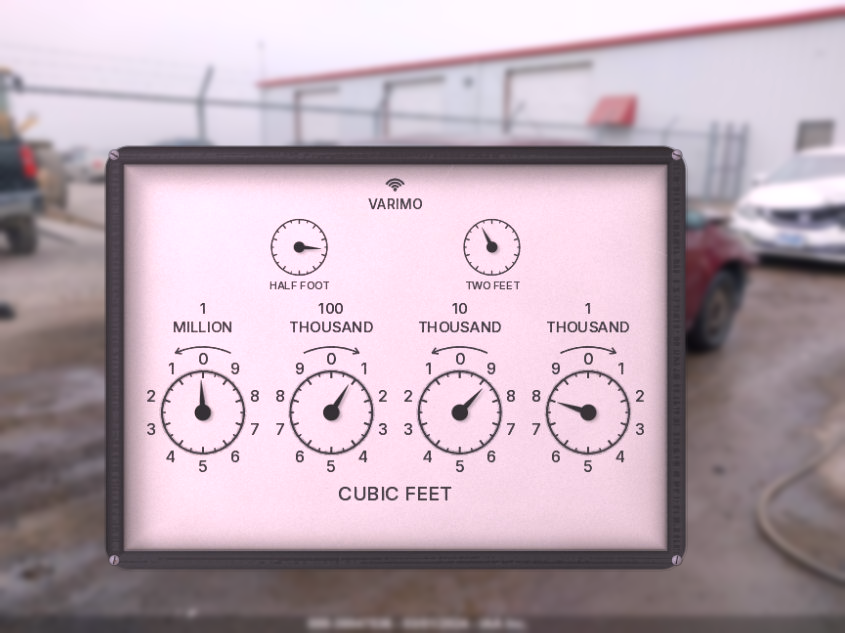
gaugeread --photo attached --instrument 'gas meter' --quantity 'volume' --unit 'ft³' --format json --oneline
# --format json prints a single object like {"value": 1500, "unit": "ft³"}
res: {"value": 8800, "unit": "ft³"}
